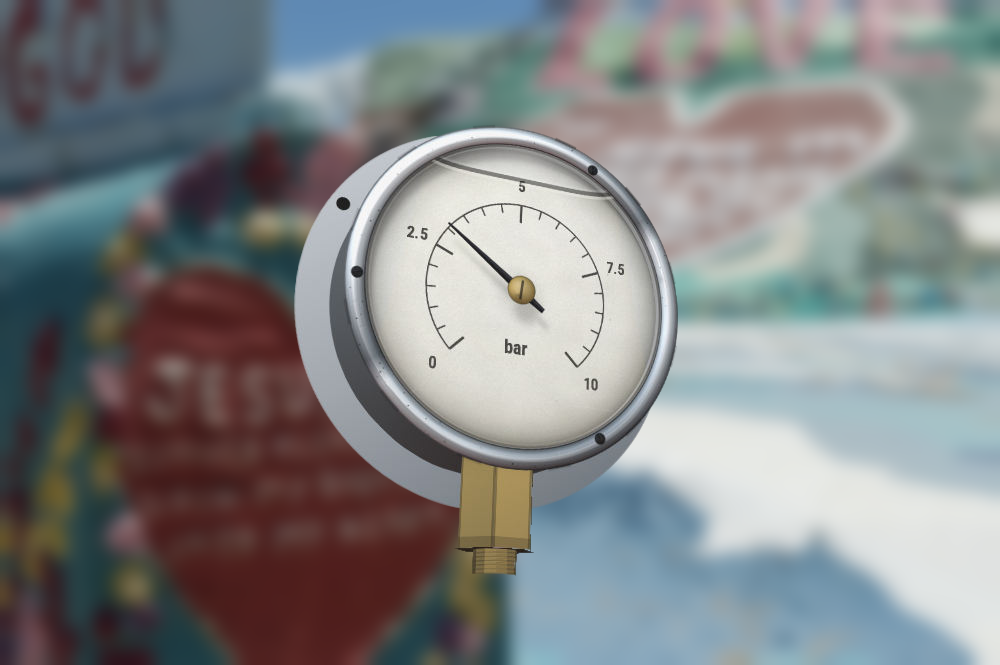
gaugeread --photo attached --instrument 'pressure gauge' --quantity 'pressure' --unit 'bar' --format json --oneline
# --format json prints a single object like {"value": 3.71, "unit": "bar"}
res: {"value": 3, "unit": "bar"}
